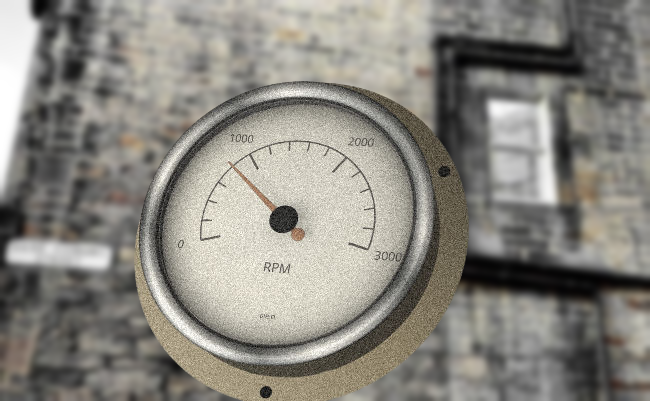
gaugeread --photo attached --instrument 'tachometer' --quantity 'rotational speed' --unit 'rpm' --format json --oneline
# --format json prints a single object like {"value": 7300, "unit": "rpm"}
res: {"value": 800, "unit": "rpm"}
